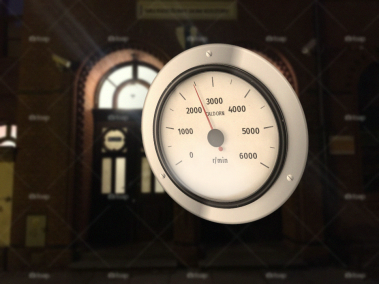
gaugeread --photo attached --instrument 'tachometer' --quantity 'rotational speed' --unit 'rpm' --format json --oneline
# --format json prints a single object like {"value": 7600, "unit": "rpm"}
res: {"value": 2500, "unit": "rpm"}
